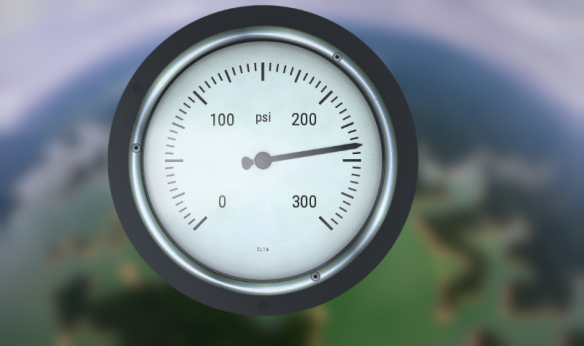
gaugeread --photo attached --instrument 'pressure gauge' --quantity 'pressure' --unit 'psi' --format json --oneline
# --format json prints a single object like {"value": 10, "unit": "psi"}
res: {"value": 240, "unit": "psi"}
